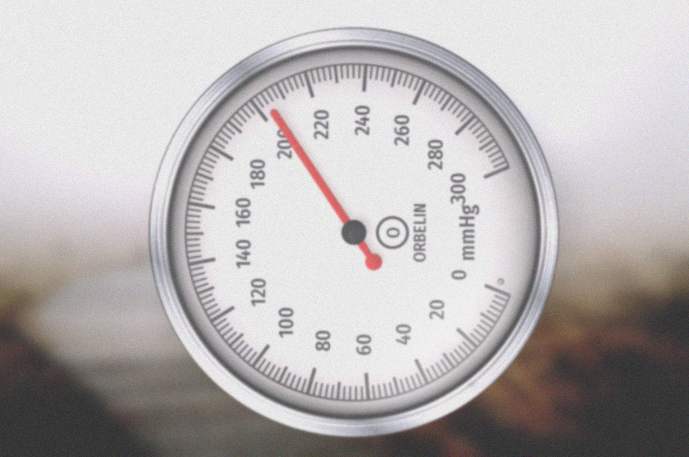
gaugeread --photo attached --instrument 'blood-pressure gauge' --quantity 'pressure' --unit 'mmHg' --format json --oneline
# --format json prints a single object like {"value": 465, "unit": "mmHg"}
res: {"value": 204, "unit": "mmHg"}
